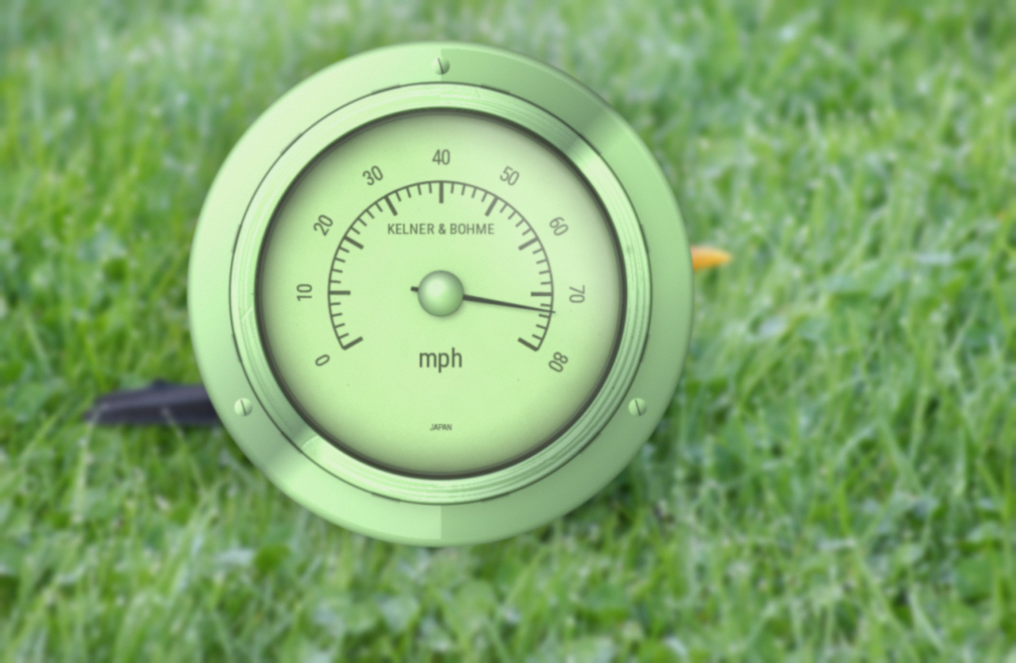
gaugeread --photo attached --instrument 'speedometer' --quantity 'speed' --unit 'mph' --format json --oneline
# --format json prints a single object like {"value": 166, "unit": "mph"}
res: {"value": 73, "unit": "mph"}
